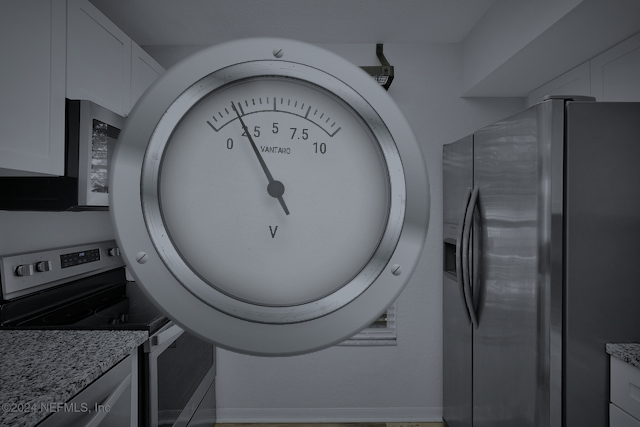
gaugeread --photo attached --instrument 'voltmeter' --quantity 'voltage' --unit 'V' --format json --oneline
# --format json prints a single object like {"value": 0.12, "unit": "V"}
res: {"value": 2, "unit": "V"}
